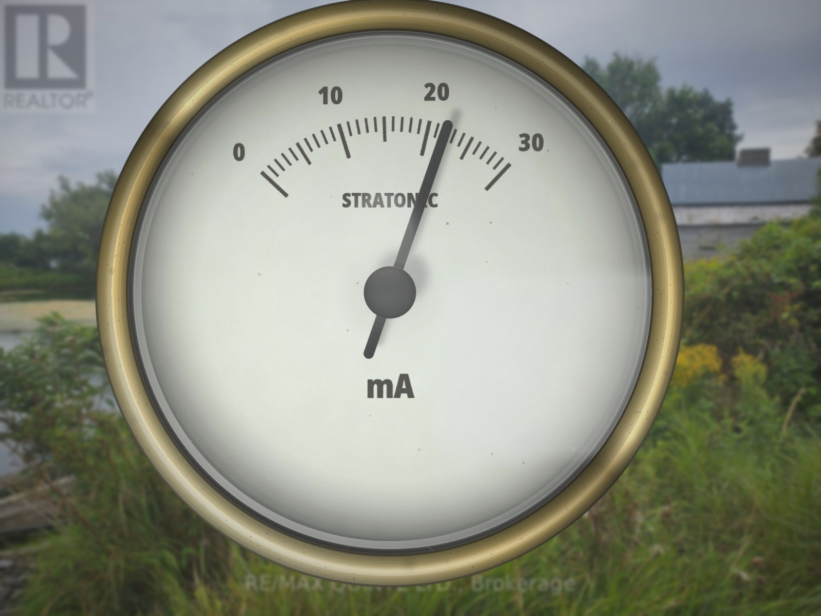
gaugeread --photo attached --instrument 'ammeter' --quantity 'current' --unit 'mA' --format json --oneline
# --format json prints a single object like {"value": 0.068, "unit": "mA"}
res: {"value": 22, "unit": "mA"}
